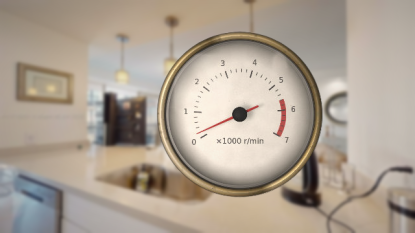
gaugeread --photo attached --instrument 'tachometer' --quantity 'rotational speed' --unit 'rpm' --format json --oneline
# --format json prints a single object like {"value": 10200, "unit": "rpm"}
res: {"value": 200, "unit": "rpm"}
